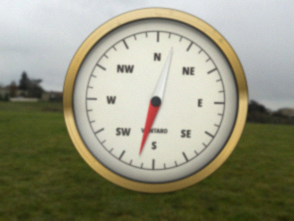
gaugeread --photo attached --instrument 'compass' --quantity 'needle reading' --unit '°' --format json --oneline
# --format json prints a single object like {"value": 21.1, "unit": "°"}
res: {"value": 195, "unit": "°"}
